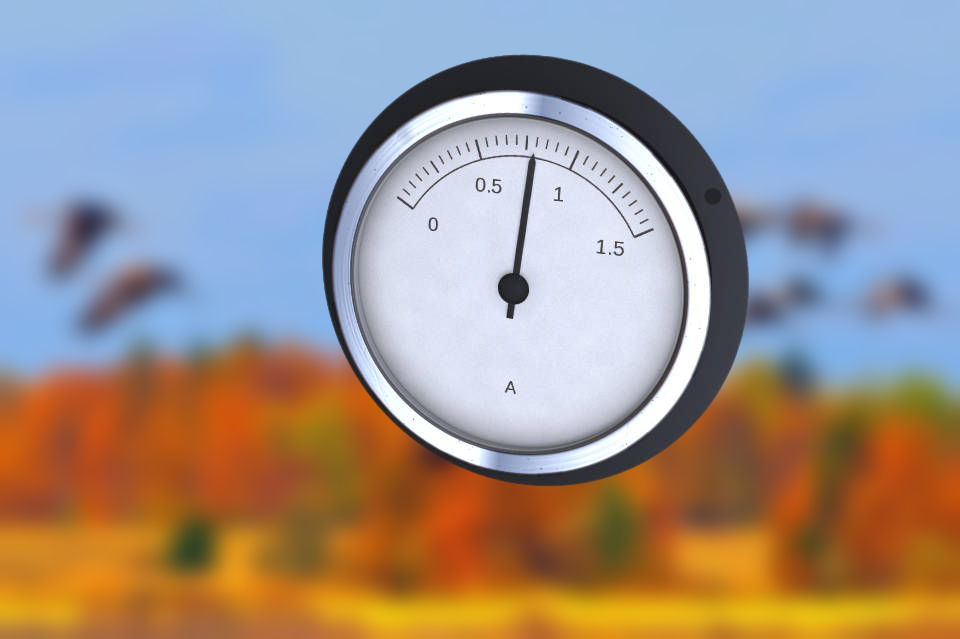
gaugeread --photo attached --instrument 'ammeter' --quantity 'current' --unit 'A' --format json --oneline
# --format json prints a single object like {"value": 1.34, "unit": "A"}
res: {"value": 0.8, "unit": "A"}
